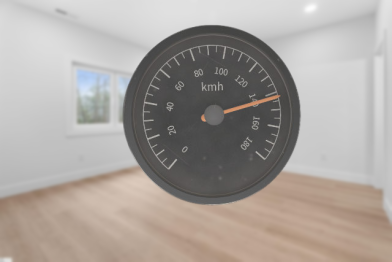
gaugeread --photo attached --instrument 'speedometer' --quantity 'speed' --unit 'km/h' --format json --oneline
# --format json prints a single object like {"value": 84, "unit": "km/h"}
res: {"value": 142.5, "unit": "km/h"}
